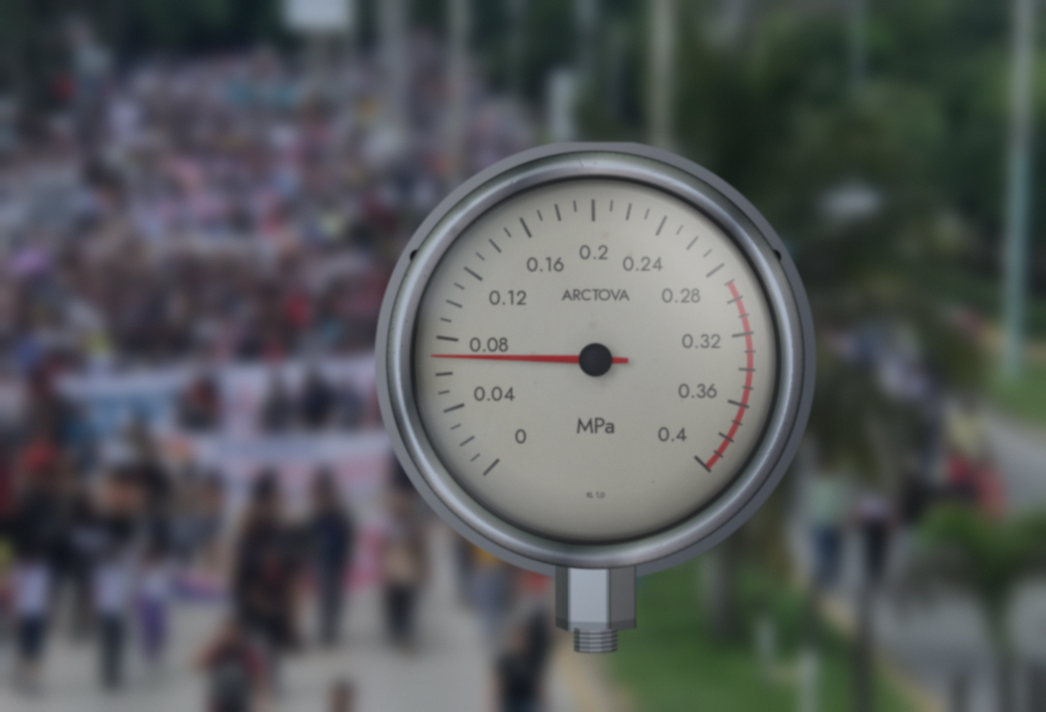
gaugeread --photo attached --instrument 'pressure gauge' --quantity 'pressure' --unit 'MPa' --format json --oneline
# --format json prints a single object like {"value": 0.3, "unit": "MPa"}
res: {"value": 0.07, "unit": "MPa"}
